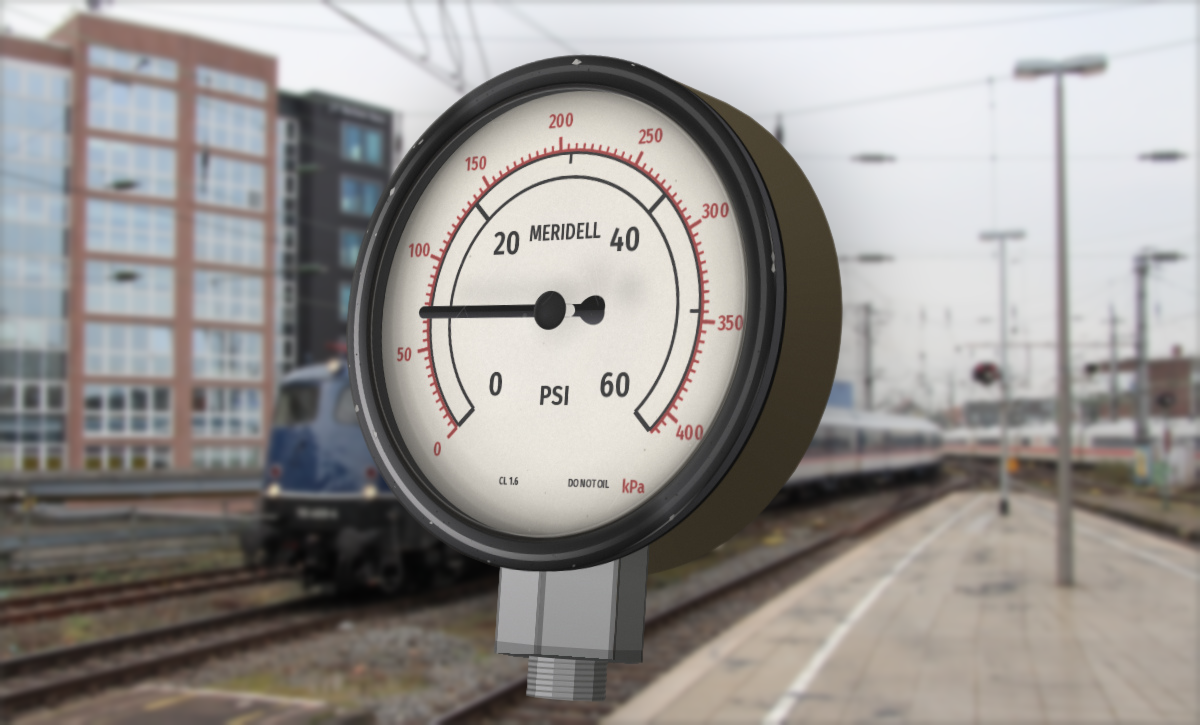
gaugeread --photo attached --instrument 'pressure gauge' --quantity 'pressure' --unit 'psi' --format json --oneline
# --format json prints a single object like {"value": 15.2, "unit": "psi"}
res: {"value": 10, "unit": "psi"}
